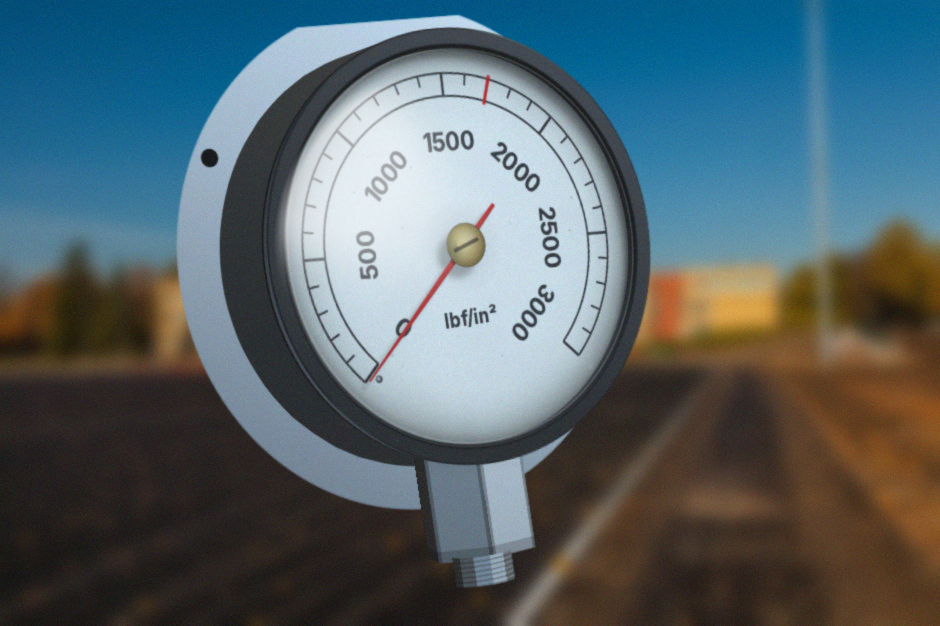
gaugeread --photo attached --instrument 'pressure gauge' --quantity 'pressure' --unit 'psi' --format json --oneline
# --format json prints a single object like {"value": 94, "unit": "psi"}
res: {"value": 0, "unit": "psi"}
